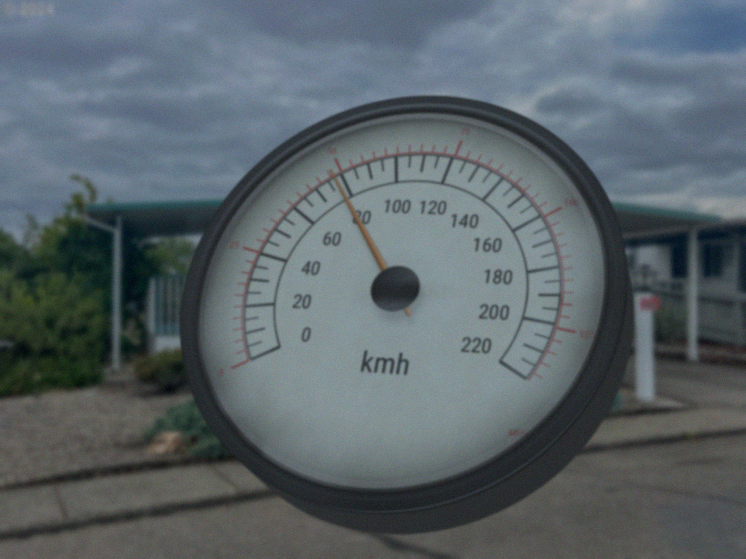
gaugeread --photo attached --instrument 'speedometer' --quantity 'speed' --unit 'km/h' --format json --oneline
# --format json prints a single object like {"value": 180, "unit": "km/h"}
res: {"value": 77.5, "unit": "km/h"}
